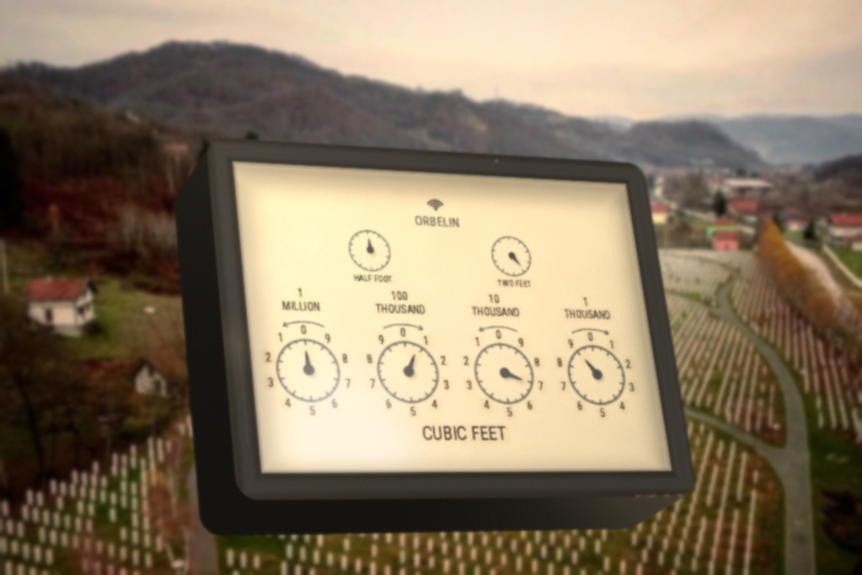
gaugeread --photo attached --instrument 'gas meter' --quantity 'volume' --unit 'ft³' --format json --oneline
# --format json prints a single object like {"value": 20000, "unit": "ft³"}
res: {"value": 6900, "unit": "ft³"}
